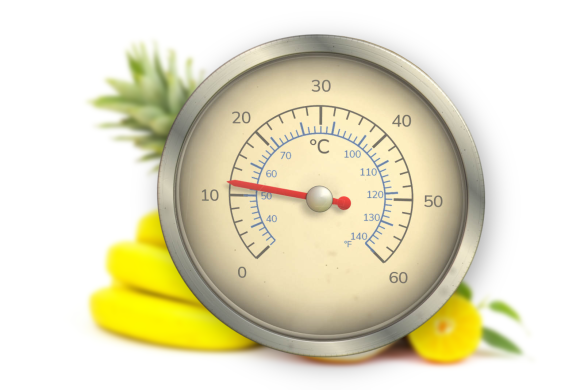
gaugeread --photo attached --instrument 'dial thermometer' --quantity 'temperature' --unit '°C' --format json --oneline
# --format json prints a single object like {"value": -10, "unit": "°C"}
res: {"value": 12, "unit": "°C"}
